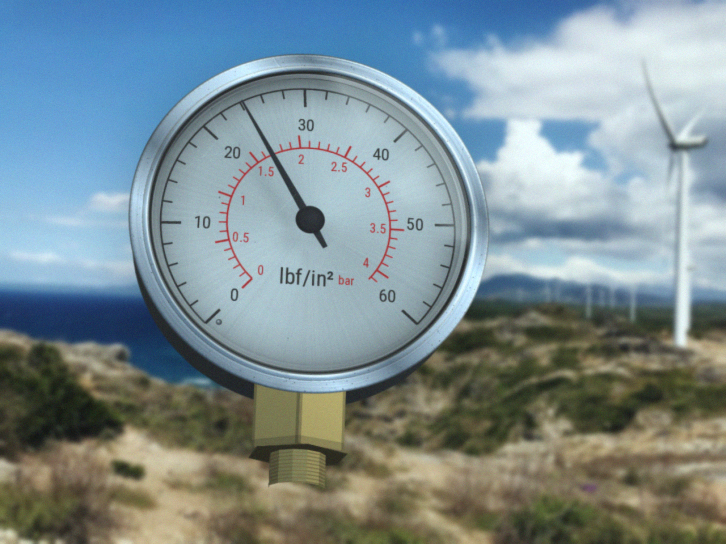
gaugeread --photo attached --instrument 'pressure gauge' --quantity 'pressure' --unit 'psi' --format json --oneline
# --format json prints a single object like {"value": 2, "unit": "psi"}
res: {"value": 24, "unit": "psi"}
